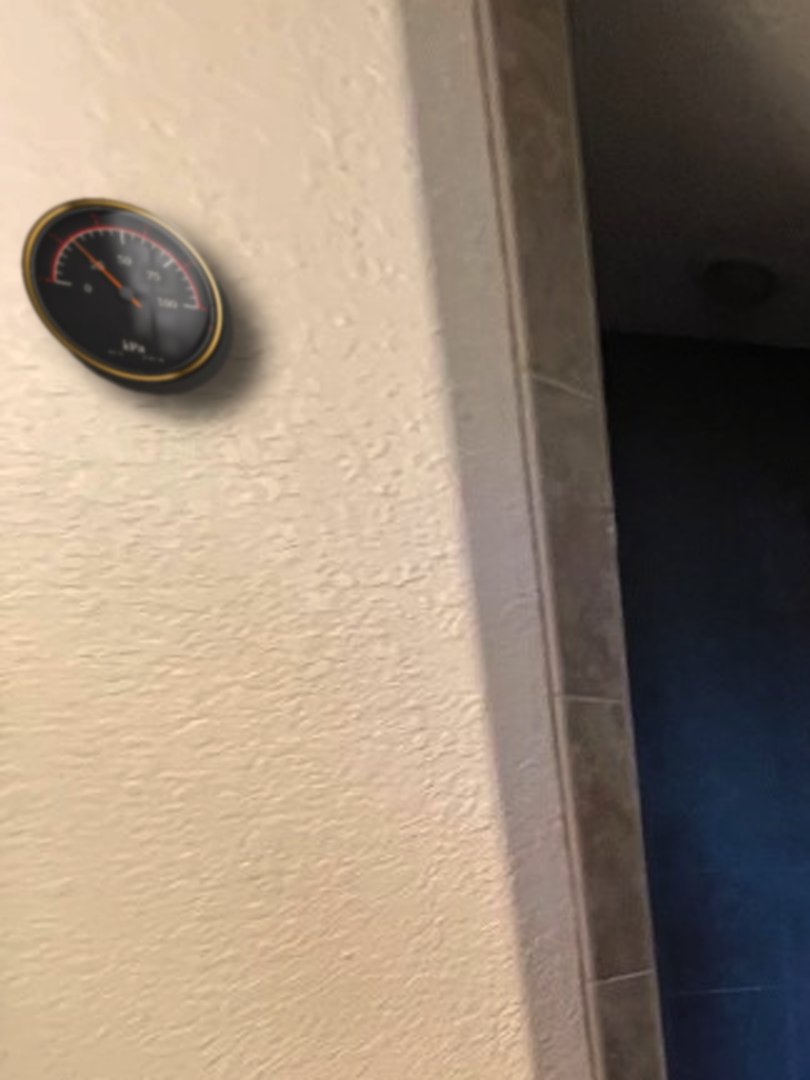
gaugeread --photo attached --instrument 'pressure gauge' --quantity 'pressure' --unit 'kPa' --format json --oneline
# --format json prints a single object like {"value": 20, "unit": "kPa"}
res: {"value": 25, "unit": "kPa"}
